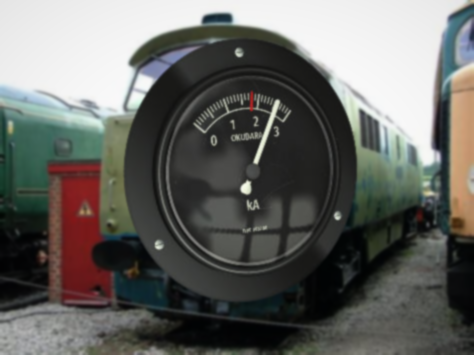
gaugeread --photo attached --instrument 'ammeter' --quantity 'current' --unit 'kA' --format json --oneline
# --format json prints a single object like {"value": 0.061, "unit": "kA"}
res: {"value": 2.5, "unit": "kA"}
